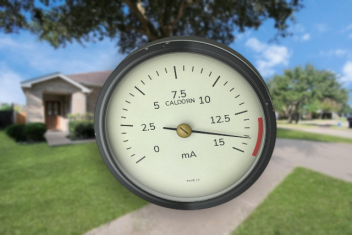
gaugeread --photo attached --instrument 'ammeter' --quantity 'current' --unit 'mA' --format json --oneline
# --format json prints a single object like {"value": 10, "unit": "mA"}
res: {"value": 14, "unit": "mA"}
